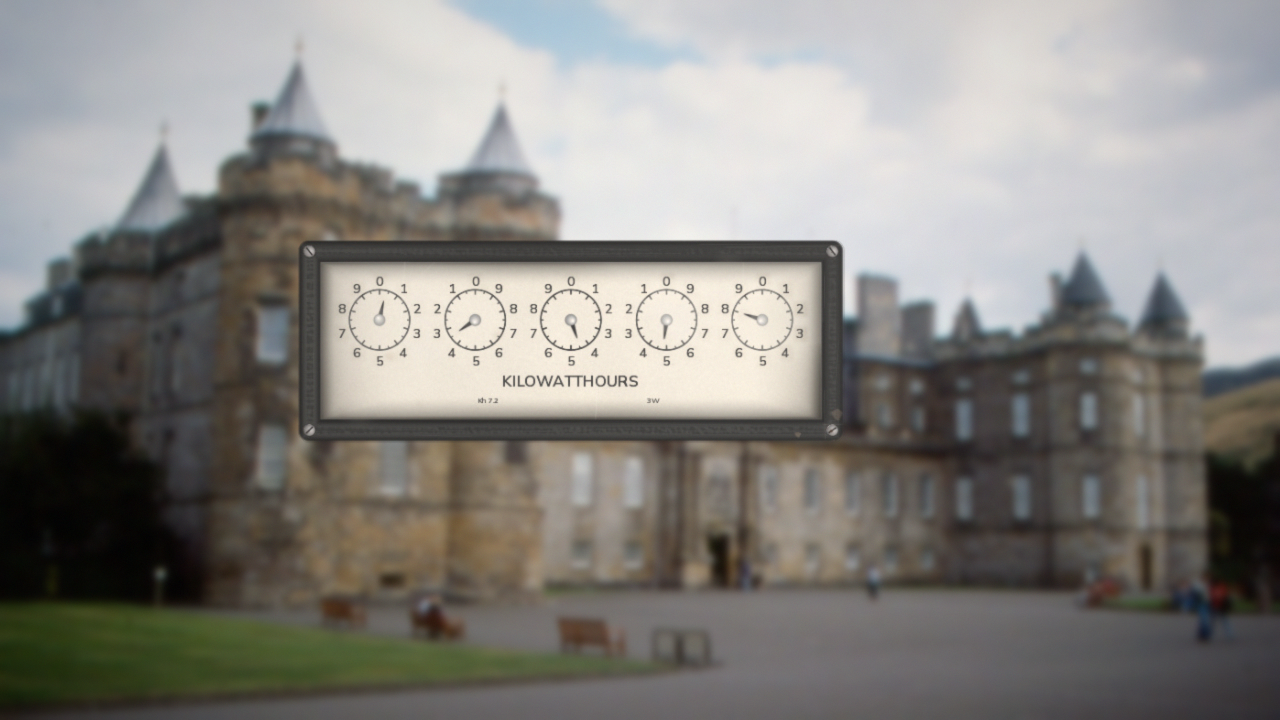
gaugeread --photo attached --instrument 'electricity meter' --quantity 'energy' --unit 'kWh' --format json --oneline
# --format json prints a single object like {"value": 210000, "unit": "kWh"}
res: {"value": 3448, "unit": "kWh"}
